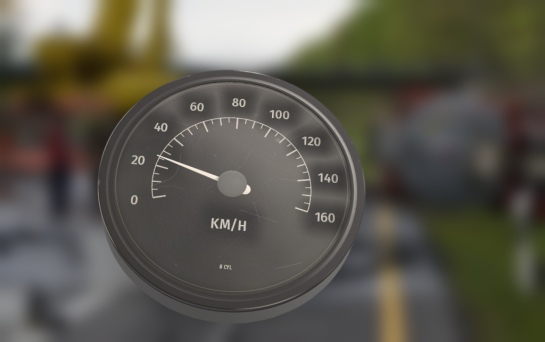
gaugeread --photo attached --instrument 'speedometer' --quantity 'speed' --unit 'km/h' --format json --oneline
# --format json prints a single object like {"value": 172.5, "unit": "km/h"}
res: {"value": 25, "unit": "km/h"}
